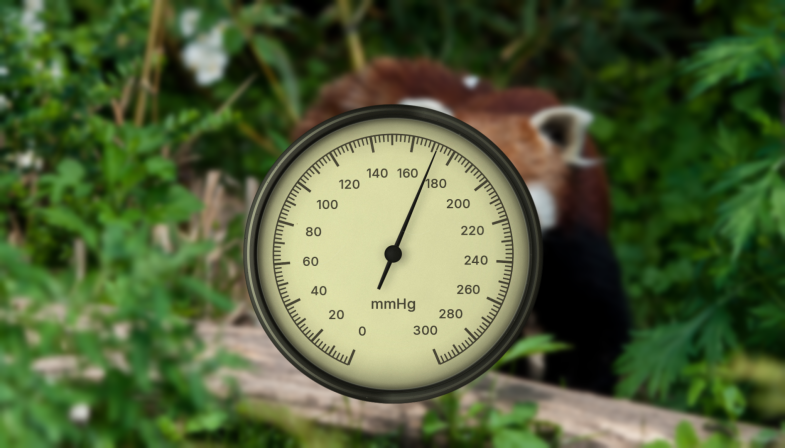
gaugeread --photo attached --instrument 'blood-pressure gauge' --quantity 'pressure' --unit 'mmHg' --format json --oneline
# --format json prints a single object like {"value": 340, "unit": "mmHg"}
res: {"value": 172, "unit": "mmHg"}
